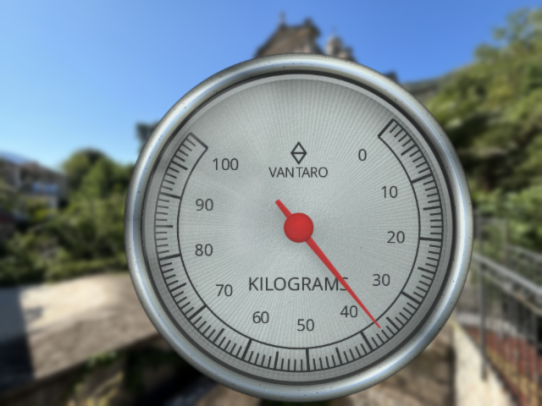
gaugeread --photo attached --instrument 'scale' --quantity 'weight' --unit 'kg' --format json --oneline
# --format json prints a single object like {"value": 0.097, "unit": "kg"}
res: {"value": 37, "unit": "kg"}
